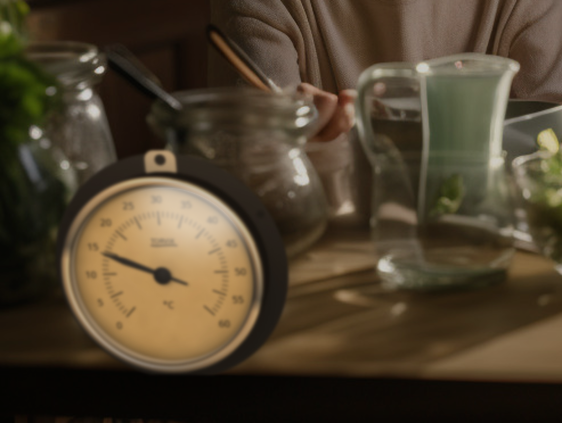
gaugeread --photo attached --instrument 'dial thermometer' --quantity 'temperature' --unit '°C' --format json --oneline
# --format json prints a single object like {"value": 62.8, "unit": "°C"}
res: {"value": 15, "unit": "°C"}
